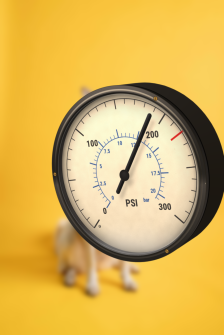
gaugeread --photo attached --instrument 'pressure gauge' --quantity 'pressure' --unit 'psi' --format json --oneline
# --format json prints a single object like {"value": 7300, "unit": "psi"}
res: {"value": 190, "unit": "psi"}
